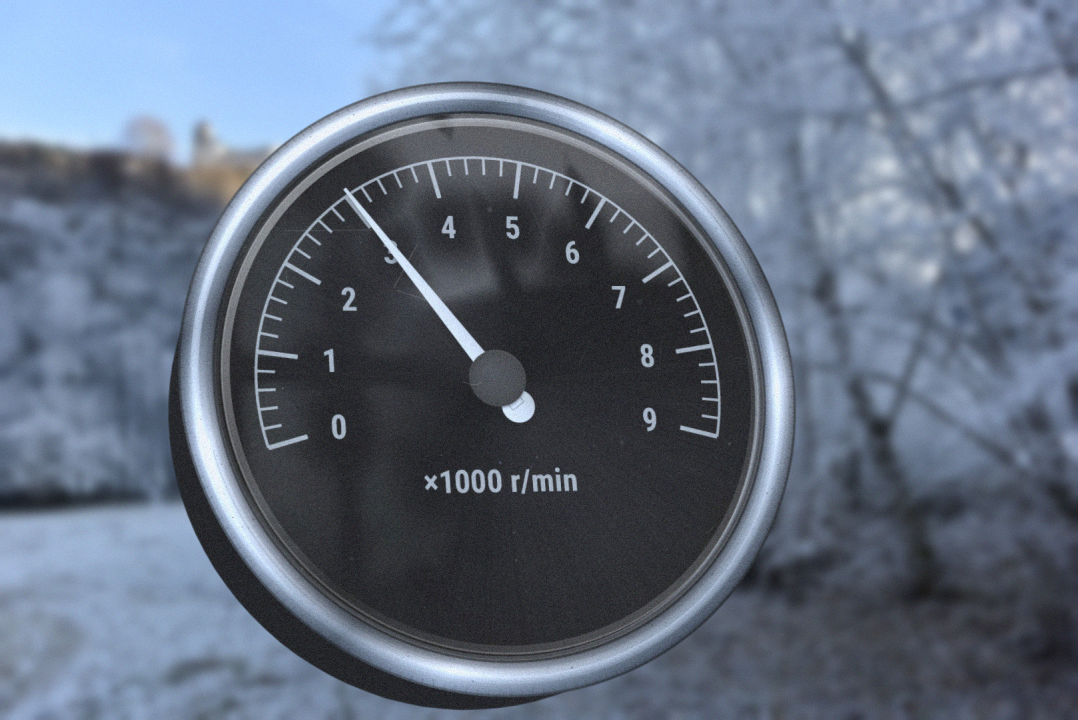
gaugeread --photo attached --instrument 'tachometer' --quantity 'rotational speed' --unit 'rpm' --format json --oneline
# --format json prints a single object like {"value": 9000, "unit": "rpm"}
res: {"value": 3000, "unit": "rpm"}
